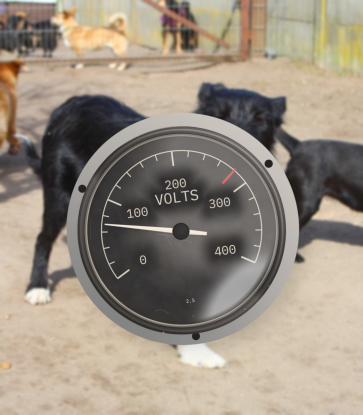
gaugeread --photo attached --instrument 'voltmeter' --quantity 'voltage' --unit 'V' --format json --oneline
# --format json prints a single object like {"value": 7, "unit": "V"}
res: {"value": 70, "unit": "V"}
